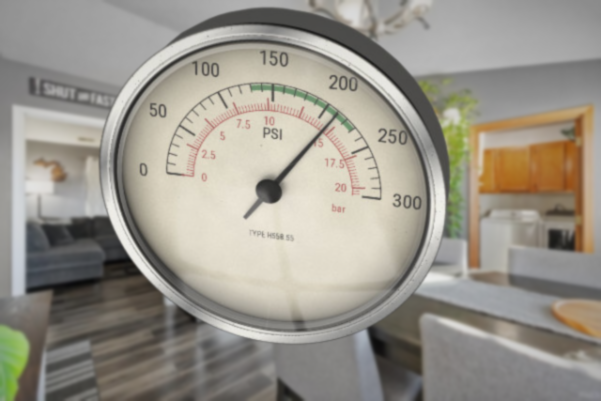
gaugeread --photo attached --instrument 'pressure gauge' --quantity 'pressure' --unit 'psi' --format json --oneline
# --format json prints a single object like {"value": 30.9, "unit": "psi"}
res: {"value": 210, "unit": "psi"}
